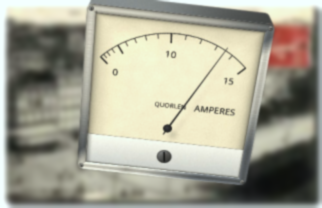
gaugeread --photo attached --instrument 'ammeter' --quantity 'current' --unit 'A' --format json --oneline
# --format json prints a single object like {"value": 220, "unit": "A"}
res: {"value": 13.5, "unit": "A"}
